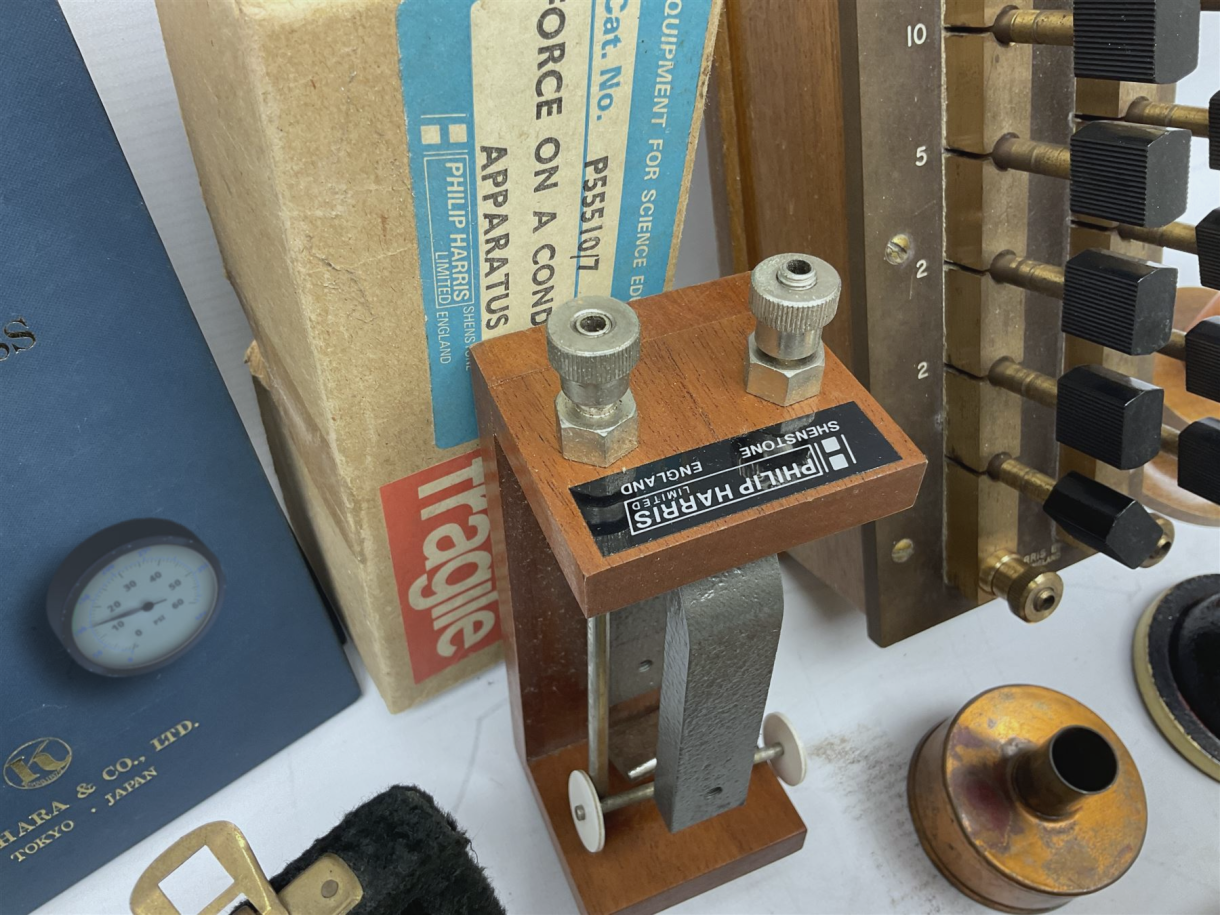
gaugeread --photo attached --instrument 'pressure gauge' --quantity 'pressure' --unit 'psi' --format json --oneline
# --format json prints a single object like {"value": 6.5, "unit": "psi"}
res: {"value": 15, "unit": "psi"}
